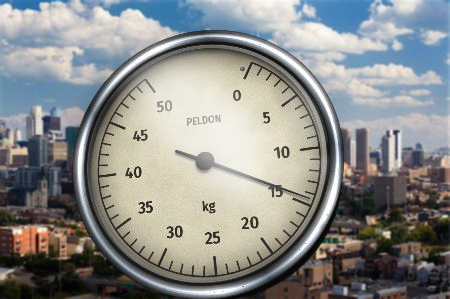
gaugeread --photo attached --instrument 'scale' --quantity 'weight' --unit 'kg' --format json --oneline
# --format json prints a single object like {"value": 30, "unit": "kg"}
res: {"value": 14.5, "unit": "kg"}
